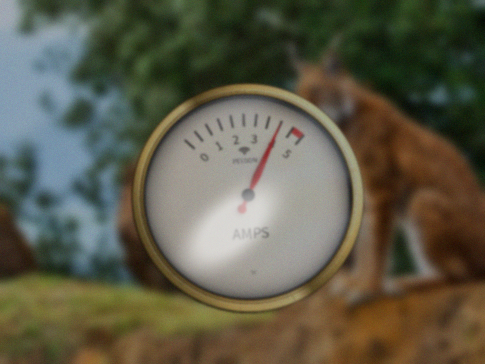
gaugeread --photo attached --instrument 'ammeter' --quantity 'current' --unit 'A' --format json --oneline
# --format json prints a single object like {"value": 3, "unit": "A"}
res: {"value": 4, "unit": "A"}
